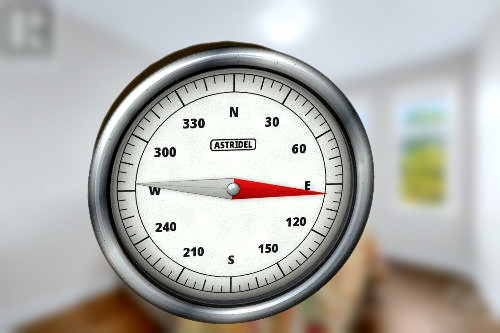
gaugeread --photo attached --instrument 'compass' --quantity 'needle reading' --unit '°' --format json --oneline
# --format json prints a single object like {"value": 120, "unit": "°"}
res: {"value": 95, "unit": "°"}
